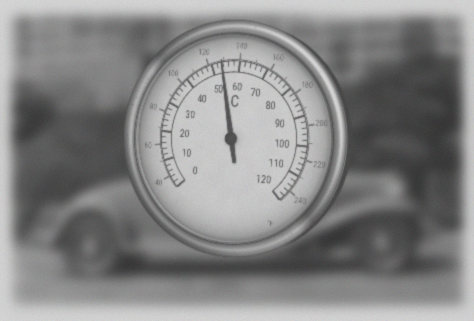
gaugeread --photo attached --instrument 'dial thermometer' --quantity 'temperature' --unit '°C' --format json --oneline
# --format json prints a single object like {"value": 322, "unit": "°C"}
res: {"value": 54, "unit": "°C"}
